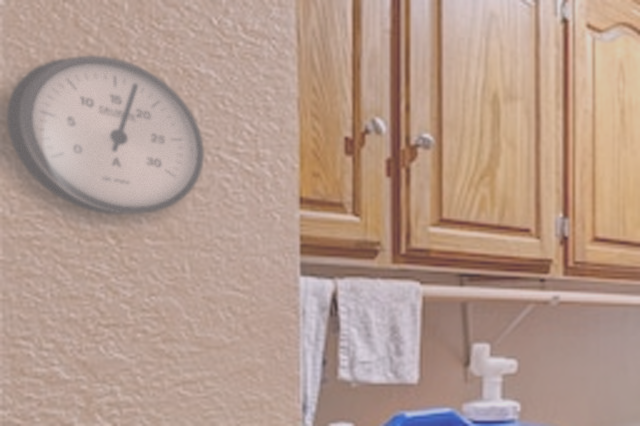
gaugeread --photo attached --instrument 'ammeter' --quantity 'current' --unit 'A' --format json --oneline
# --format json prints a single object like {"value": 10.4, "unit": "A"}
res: {"value": 17, "unit": "A"}
